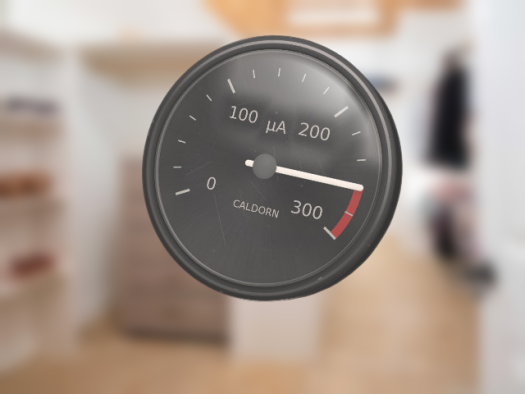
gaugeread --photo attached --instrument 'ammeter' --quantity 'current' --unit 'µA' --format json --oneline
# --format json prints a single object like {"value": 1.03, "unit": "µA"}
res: {"value": 260, "unit": "µA"}
